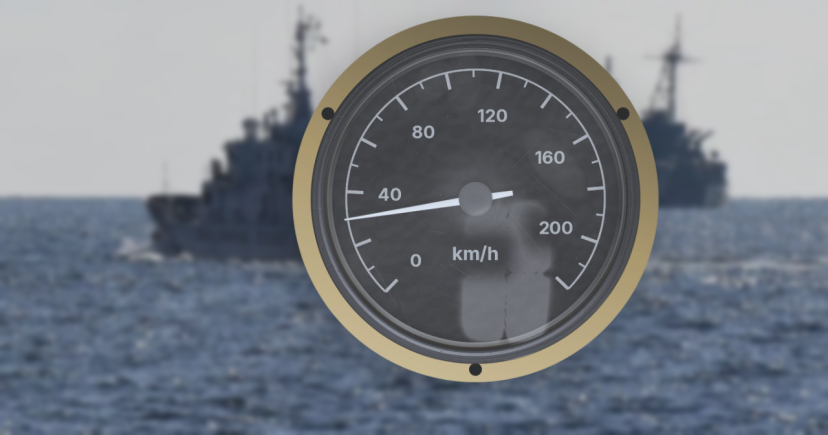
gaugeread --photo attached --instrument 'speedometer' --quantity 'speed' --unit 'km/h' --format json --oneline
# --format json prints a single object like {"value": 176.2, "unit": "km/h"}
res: {"value": 30, "unit": "km/h"}
